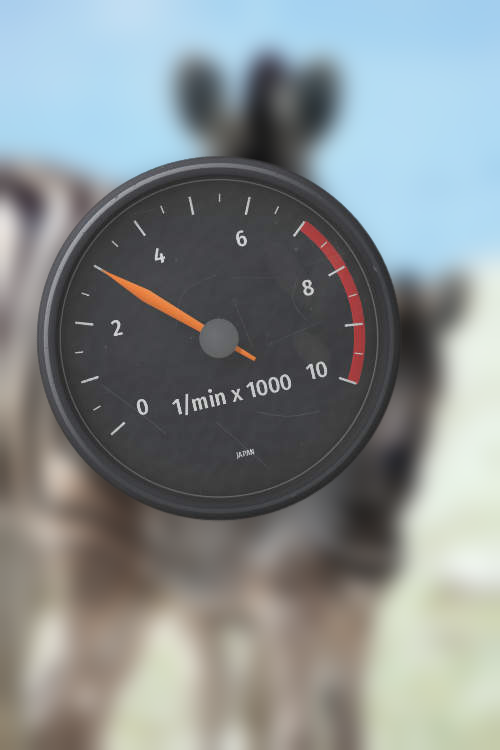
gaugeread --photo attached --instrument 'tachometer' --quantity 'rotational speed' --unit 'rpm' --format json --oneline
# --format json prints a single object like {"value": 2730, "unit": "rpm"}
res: {"value": 3000, "unit": "rpm"}
